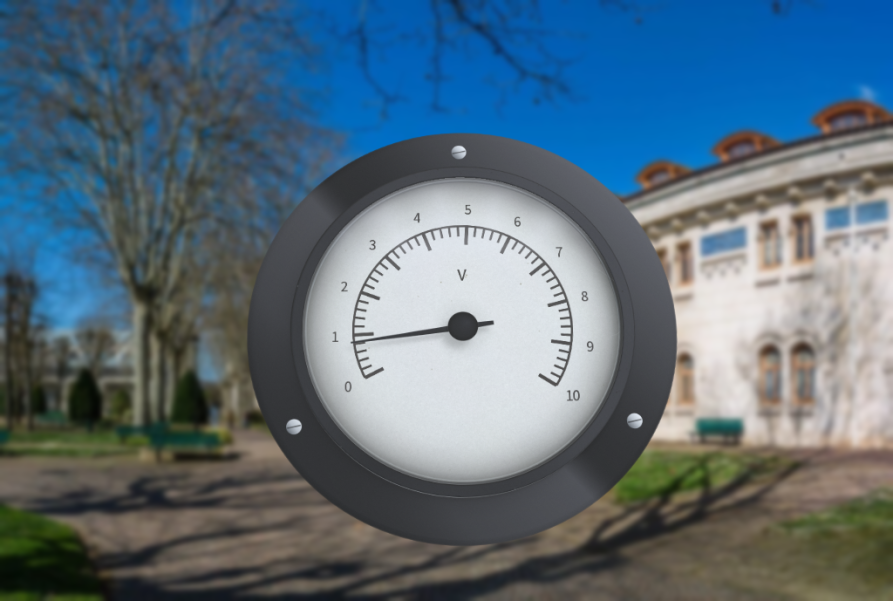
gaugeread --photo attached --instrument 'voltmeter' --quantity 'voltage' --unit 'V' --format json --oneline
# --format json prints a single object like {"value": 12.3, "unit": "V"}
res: {"value": 0.8, "unit": "V"}
